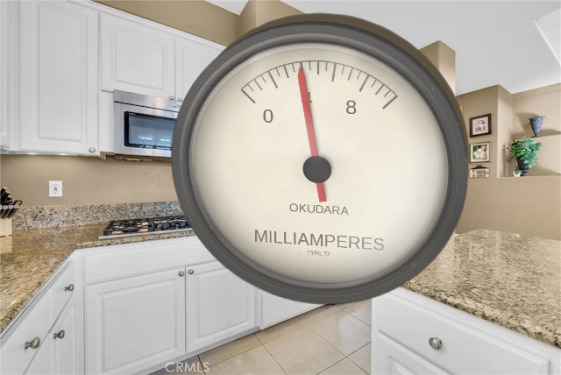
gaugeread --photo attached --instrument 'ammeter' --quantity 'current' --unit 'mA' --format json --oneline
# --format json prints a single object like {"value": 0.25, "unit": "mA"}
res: {"value": 4, "unit": "mA"}
